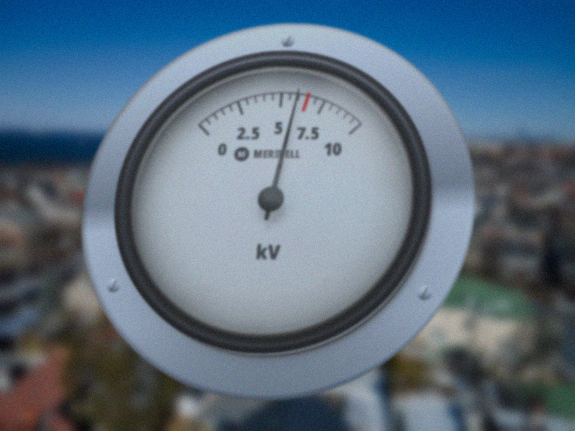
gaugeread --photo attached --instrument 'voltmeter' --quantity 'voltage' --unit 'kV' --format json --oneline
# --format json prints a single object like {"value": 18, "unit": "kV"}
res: {"value": 6, "unit": "kV"}
